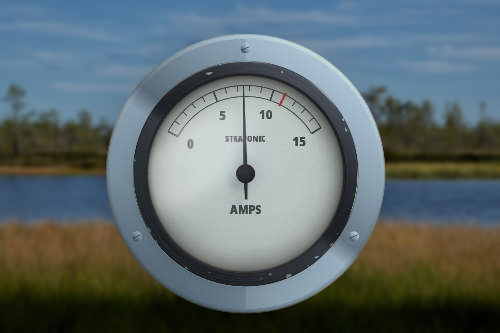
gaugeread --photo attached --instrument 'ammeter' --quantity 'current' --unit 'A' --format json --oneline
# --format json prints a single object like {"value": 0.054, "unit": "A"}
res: {"value": 7.5, "unit": "A"}
